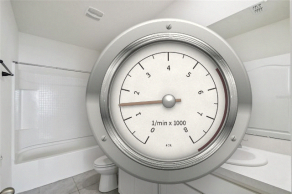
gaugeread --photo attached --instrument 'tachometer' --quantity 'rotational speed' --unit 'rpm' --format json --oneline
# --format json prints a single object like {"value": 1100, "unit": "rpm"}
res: {"value": 1500, "unit": "rpm"}
